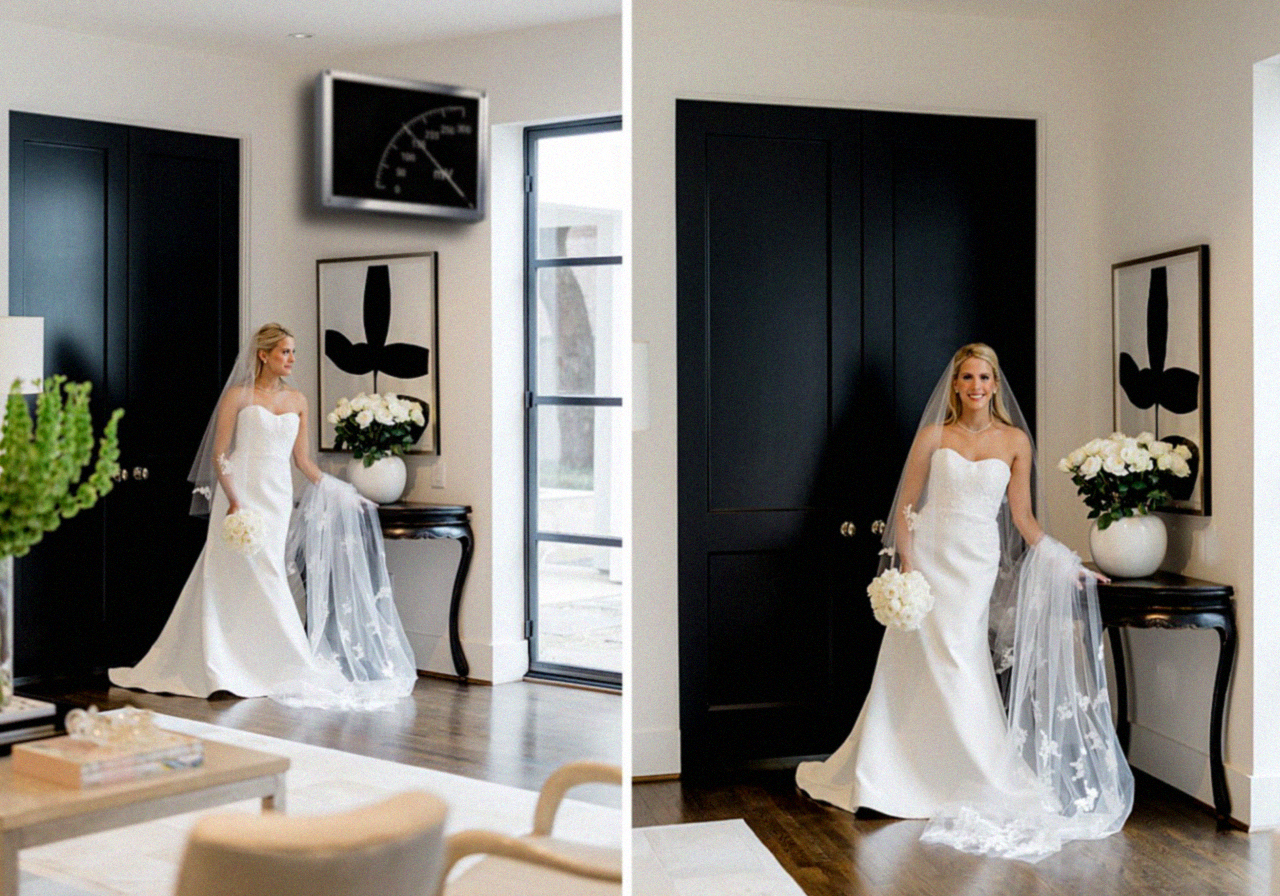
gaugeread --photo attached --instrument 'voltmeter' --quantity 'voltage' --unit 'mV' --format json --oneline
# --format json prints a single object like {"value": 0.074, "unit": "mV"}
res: {"value": 150, "unit": "mV"}
